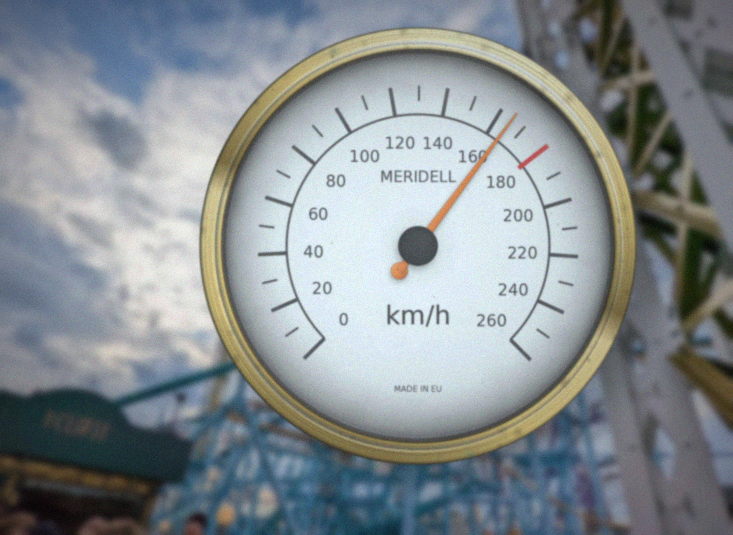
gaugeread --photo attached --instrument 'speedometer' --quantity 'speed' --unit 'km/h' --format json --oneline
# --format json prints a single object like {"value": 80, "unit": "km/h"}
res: {"value": 165, "unit": "km/h"}
